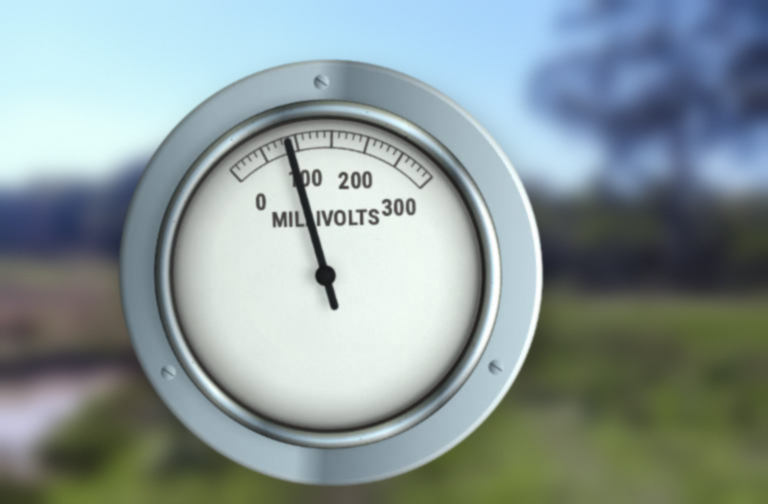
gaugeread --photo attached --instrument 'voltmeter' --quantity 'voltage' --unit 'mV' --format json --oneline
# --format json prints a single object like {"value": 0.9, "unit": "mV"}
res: {"value": 90, "unit": "mV"}
